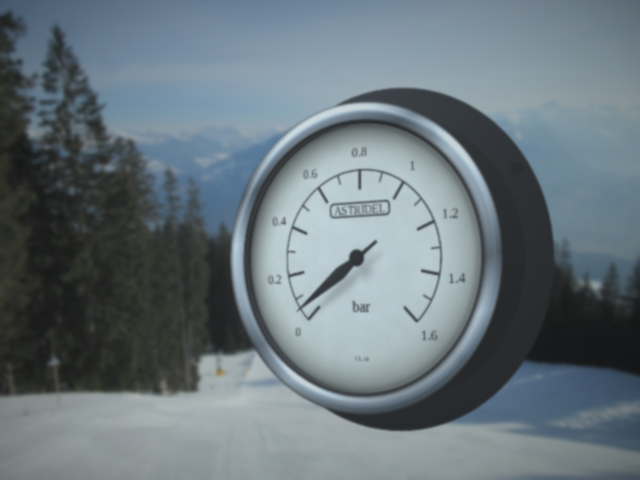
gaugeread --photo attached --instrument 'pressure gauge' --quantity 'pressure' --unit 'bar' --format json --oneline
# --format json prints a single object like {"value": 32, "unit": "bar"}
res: {"value": 0.05, "unit": "bar"}
